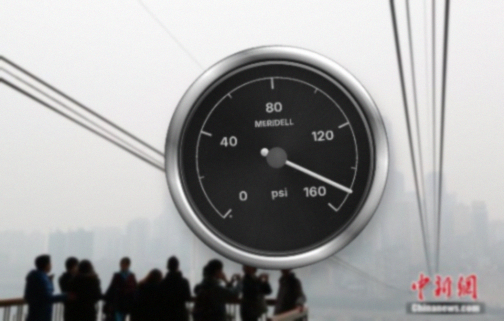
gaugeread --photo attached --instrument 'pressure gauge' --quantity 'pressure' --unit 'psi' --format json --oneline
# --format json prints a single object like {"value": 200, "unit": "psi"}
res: {"value": 150, "unit": "psi"}
